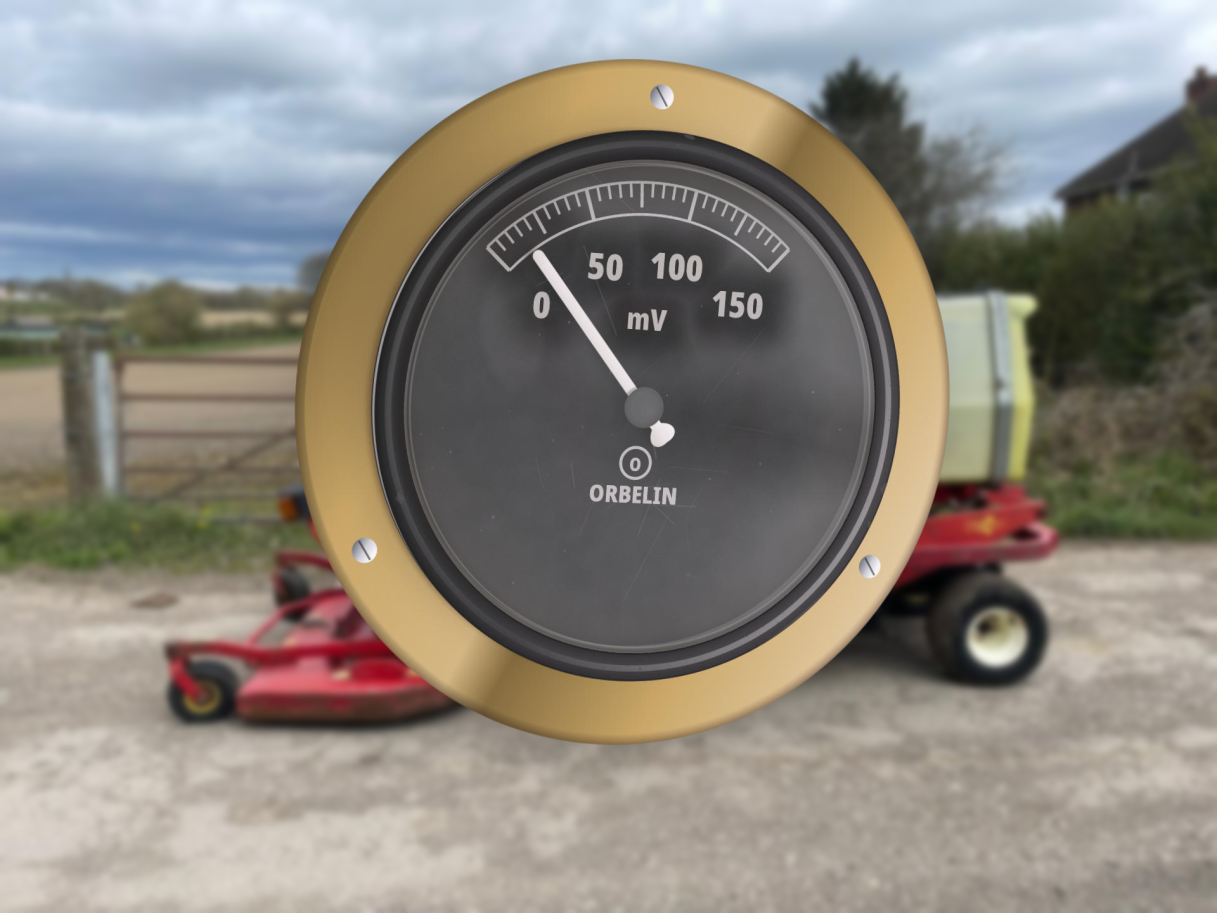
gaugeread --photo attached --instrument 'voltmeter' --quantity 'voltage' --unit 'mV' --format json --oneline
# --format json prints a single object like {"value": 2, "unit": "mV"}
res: {"value": 15, "unit": "mV"}
